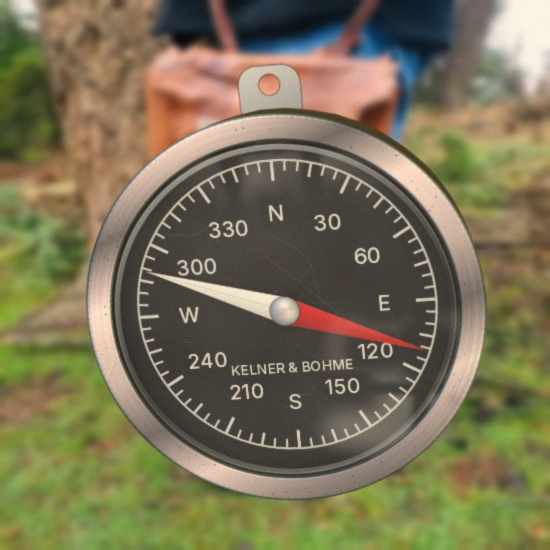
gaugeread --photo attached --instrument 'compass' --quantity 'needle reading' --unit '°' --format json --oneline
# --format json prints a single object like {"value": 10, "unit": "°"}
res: {"value": 110, "unit": "°"}
